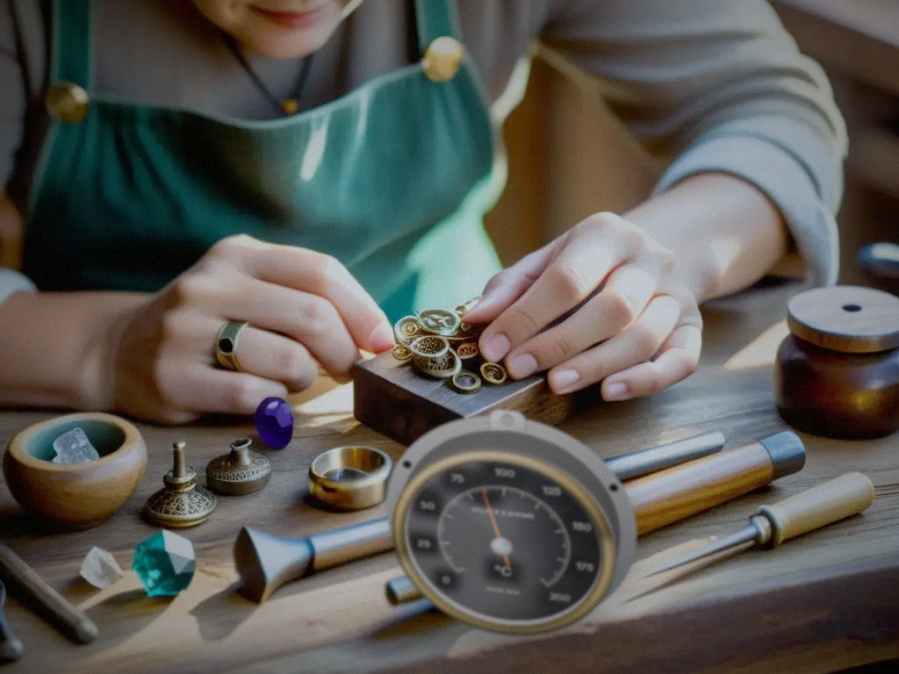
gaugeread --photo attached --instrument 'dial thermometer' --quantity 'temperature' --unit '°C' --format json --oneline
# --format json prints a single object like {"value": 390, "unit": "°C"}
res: {"value": 87.5, "unit": "°C"}
